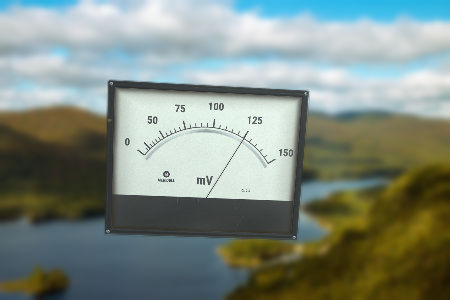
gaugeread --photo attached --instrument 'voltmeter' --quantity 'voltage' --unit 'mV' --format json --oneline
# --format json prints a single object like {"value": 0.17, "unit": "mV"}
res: {"value": 125, "unit": "mV"}
